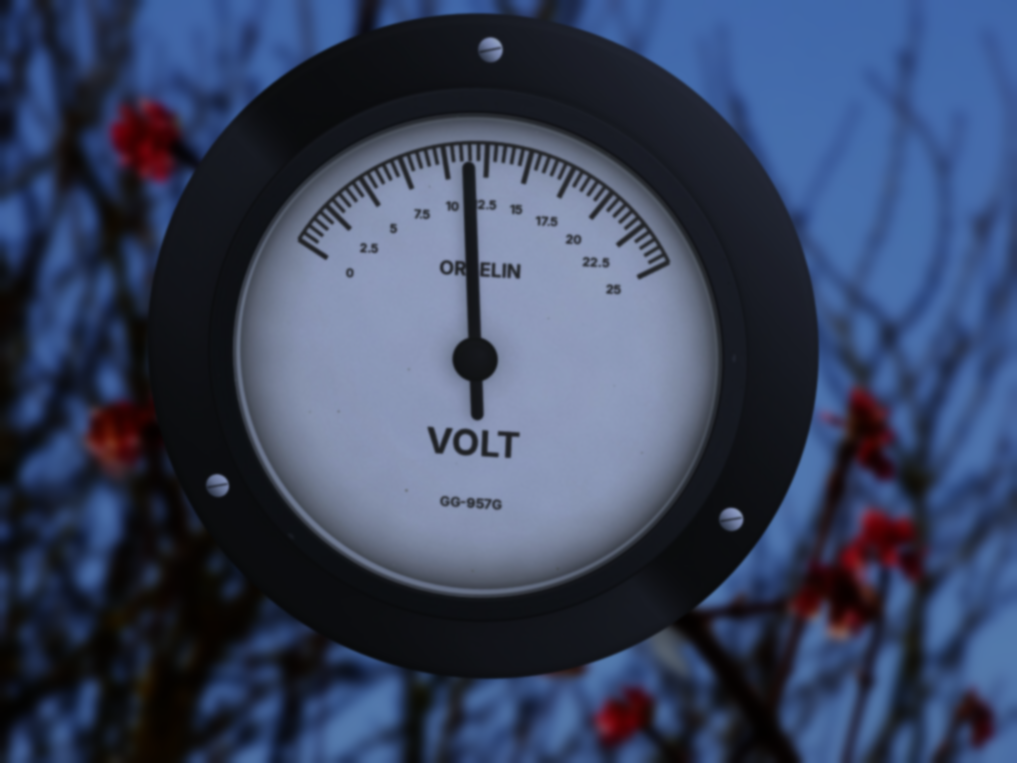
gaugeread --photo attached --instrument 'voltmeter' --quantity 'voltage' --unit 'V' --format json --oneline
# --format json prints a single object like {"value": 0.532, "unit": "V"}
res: {"value": 11.5, "unit": "V"}
